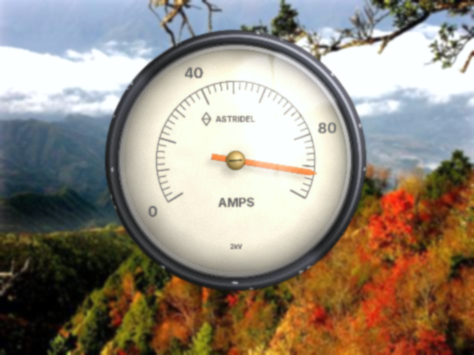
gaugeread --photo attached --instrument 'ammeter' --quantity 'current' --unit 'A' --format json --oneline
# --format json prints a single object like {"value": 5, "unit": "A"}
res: {"value": 92, "unit": "A"}
